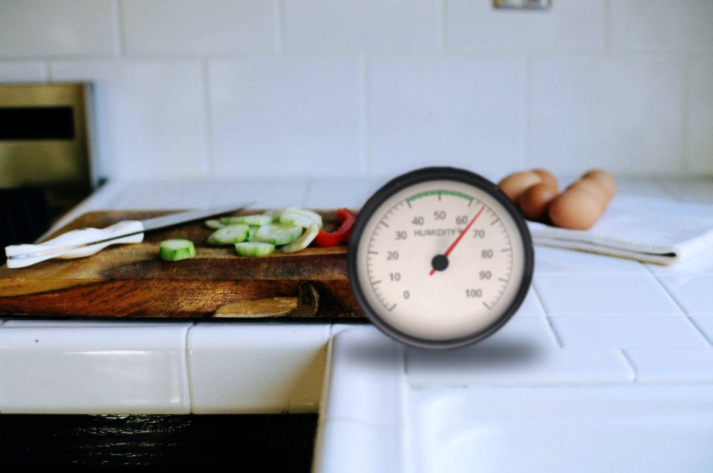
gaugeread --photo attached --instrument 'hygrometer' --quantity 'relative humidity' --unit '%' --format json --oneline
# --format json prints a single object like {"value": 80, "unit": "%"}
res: {"value": 64, "unit": "%"}
